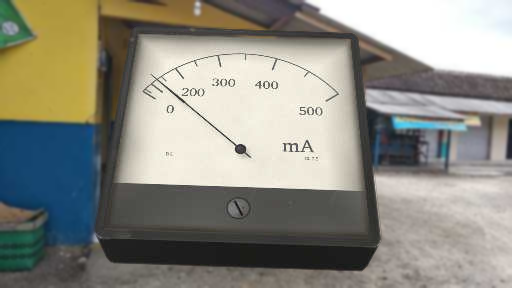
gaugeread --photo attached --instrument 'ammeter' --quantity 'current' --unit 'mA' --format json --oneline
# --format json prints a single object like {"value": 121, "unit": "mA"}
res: {"value": 125, "unit": "mA"}
